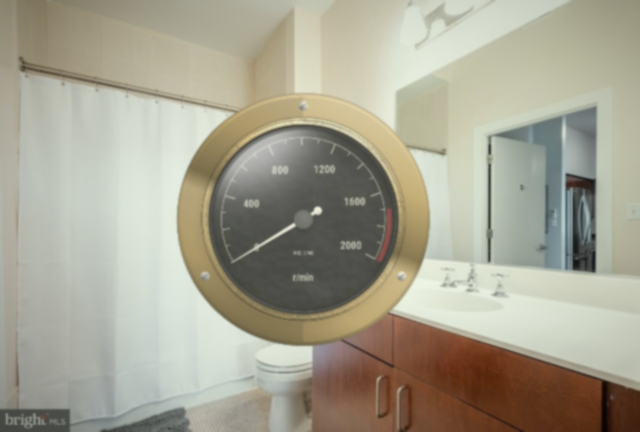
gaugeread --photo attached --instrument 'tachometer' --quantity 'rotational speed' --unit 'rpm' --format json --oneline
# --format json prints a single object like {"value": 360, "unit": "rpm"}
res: {"value": 0, "unit": "rpm"}
